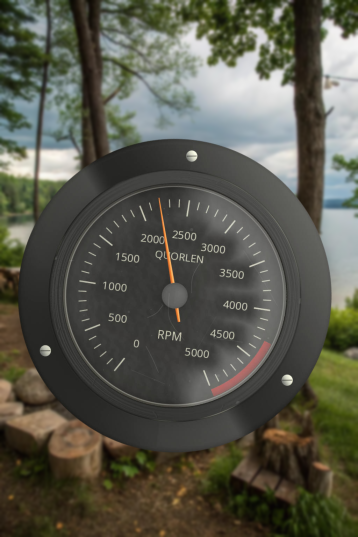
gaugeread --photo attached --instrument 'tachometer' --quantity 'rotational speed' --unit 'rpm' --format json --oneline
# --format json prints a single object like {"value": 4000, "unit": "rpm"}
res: {"value": 2200, "unit": "rpm"}
